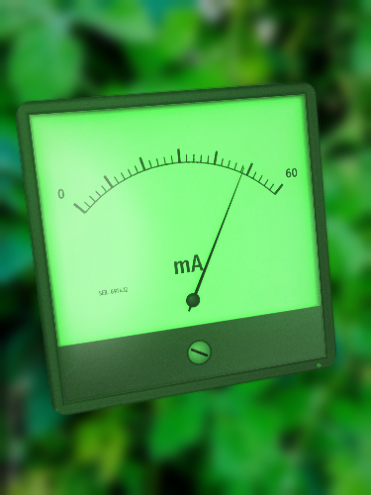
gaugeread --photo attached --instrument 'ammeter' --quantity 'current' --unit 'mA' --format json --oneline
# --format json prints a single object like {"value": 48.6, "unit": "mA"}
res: {"value": 48, "unit": "mA"}
